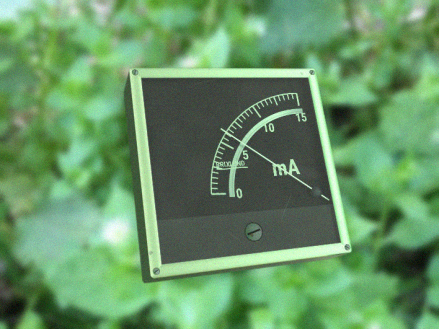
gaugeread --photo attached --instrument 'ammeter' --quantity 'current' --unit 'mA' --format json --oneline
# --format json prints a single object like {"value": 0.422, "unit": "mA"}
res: {"value": 6, "unit": "mA"}
